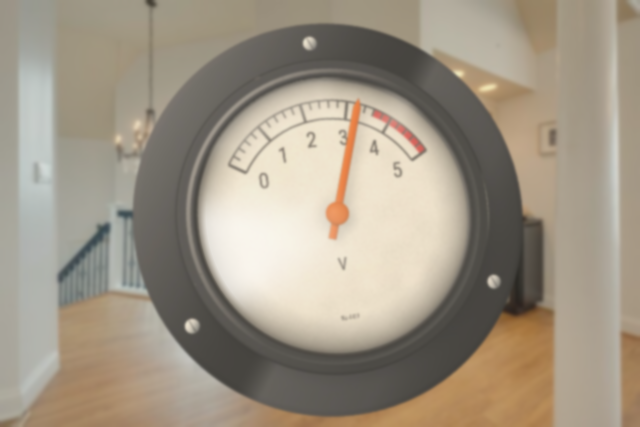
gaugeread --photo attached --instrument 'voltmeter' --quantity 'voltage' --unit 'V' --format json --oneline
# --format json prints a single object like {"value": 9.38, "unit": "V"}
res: {"value": 3.2, "unit": "V"}
